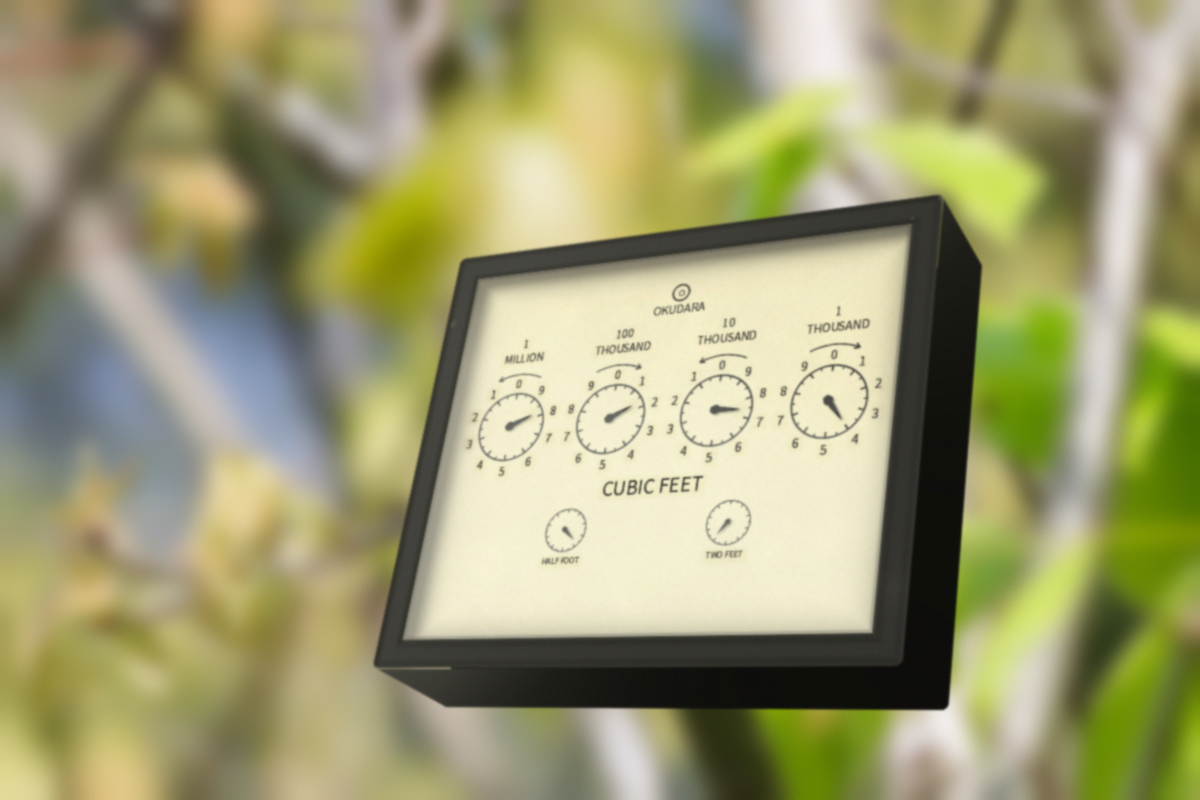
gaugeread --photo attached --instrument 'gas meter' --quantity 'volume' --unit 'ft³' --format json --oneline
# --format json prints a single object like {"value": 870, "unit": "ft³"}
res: {"value": 817400, "unit": "ft³"}
